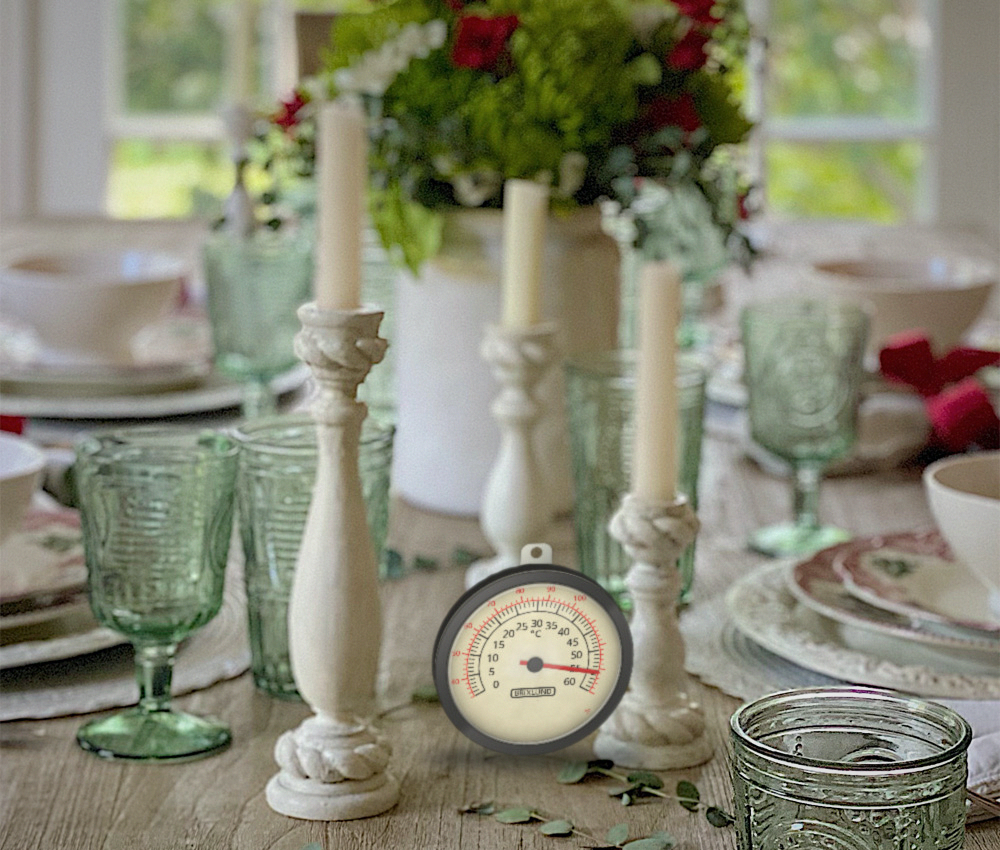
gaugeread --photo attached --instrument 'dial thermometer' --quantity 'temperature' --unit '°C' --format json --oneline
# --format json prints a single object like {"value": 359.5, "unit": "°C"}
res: {"value": 55, "unit": "°C"}
